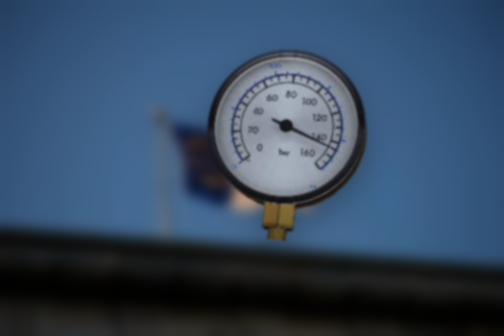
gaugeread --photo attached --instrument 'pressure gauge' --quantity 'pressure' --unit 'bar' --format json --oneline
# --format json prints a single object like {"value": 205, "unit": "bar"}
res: {"value": 145, "unit": "bar"}
